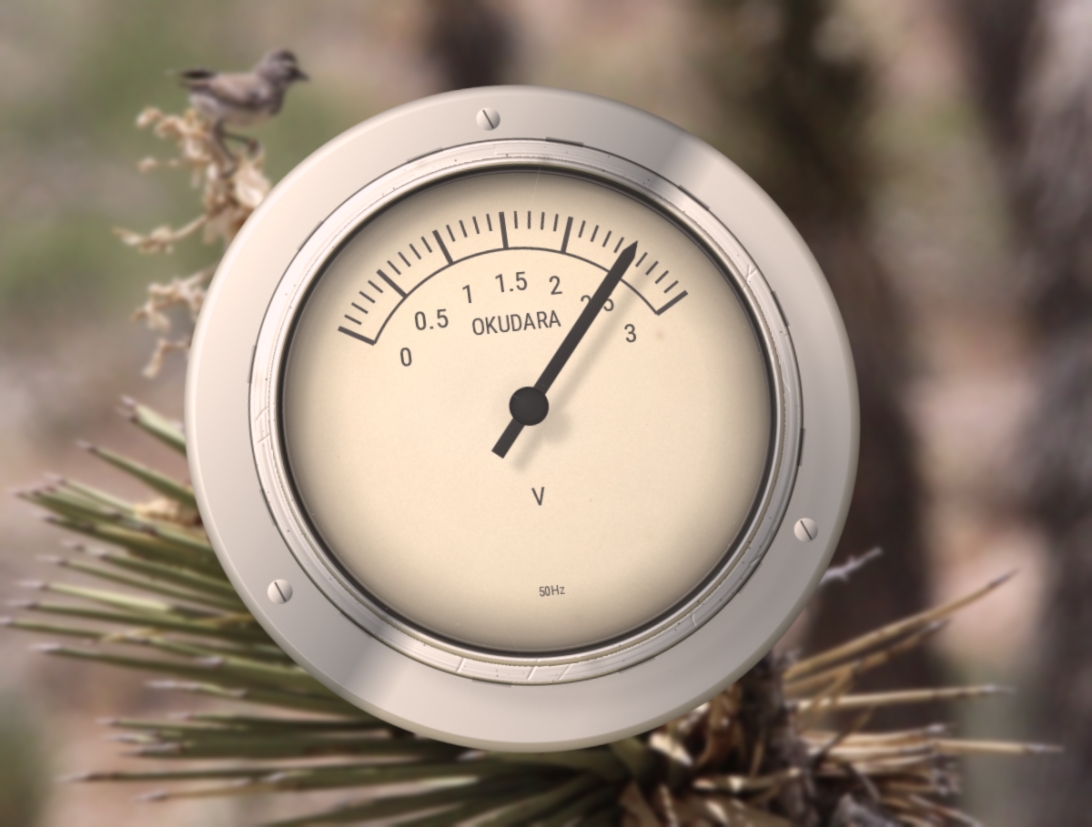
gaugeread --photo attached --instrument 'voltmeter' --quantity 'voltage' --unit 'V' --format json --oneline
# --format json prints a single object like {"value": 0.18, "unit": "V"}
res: {"value": 2.5, "unit": "V"}
